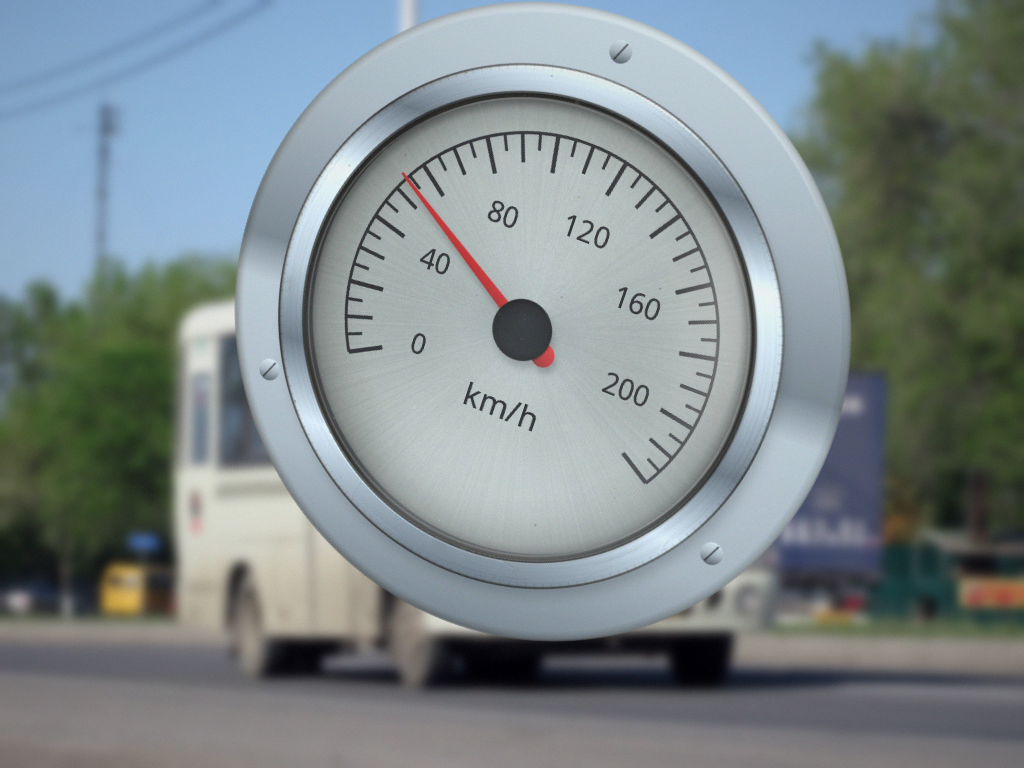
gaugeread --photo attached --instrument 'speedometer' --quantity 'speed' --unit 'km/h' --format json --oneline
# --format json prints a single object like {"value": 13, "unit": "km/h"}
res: {"value": 55, "unit": "km/h"}
